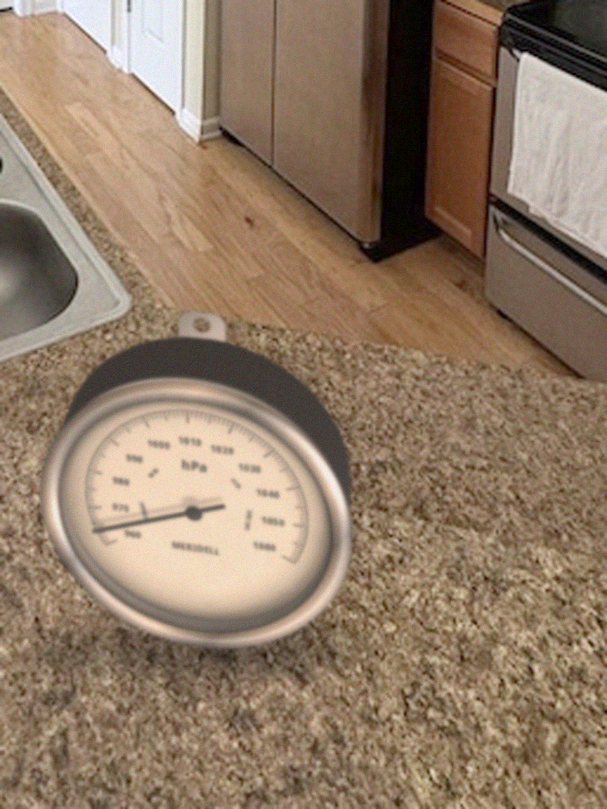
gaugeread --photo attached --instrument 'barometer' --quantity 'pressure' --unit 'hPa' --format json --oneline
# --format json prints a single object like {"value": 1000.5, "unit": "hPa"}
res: {"value": 965, "unit": "hPa"}
